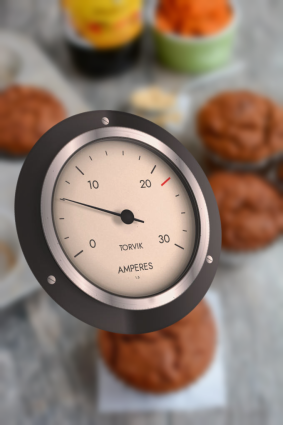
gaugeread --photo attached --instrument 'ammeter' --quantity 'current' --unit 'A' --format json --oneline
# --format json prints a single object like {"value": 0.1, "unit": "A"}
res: {"value": 6, "unit": "A"}
